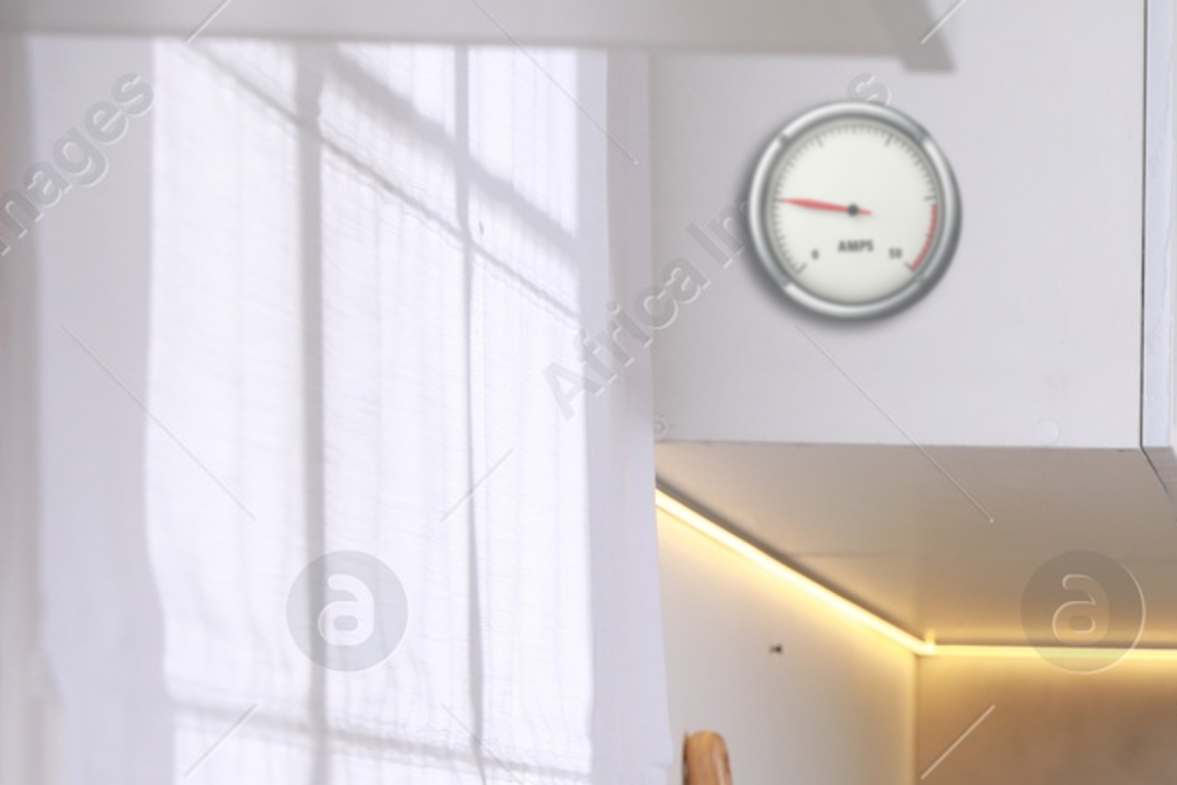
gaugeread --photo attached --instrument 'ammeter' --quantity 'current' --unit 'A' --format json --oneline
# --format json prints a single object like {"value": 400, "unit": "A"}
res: {"value": 10, "unit": "A"}
